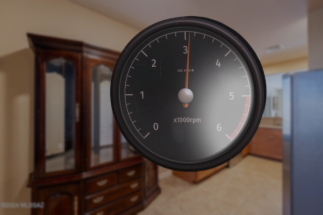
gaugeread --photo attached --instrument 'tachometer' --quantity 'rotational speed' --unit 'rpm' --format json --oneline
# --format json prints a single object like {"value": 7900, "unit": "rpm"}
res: {"value": 3100, "unit": "rpm"}
